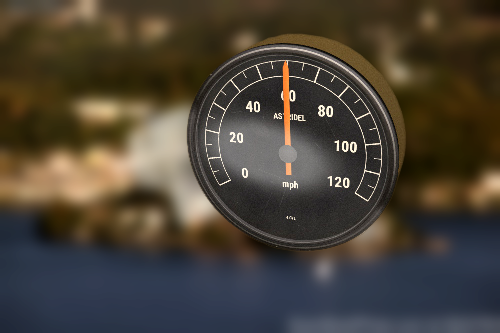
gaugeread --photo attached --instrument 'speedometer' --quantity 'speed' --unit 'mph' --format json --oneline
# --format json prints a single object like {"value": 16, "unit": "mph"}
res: {"value": 60, "unit": "mph"}
